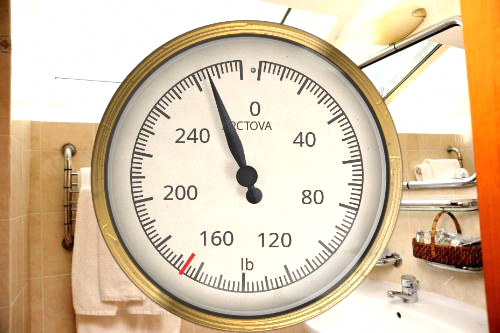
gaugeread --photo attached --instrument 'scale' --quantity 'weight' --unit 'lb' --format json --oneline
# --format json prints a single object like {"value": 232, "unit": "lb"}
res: {"value": 266, "unit": "lb"}
